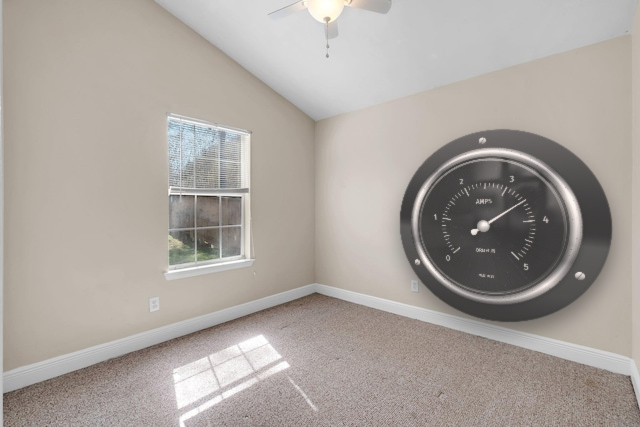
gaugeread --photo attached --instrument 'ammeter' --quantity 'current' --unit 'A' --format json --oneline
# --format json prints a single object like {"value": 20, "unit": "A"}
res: {"value": 3.5, "unit": "A"}
